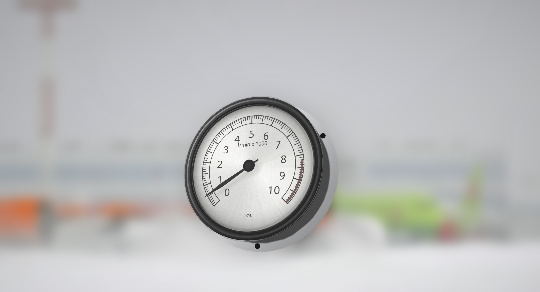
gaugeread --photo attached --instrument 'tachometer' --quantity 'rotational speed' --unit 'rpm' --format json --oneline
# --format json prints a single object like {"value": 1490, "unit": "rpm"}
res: {"value": 500, "unit": "rpm"}
